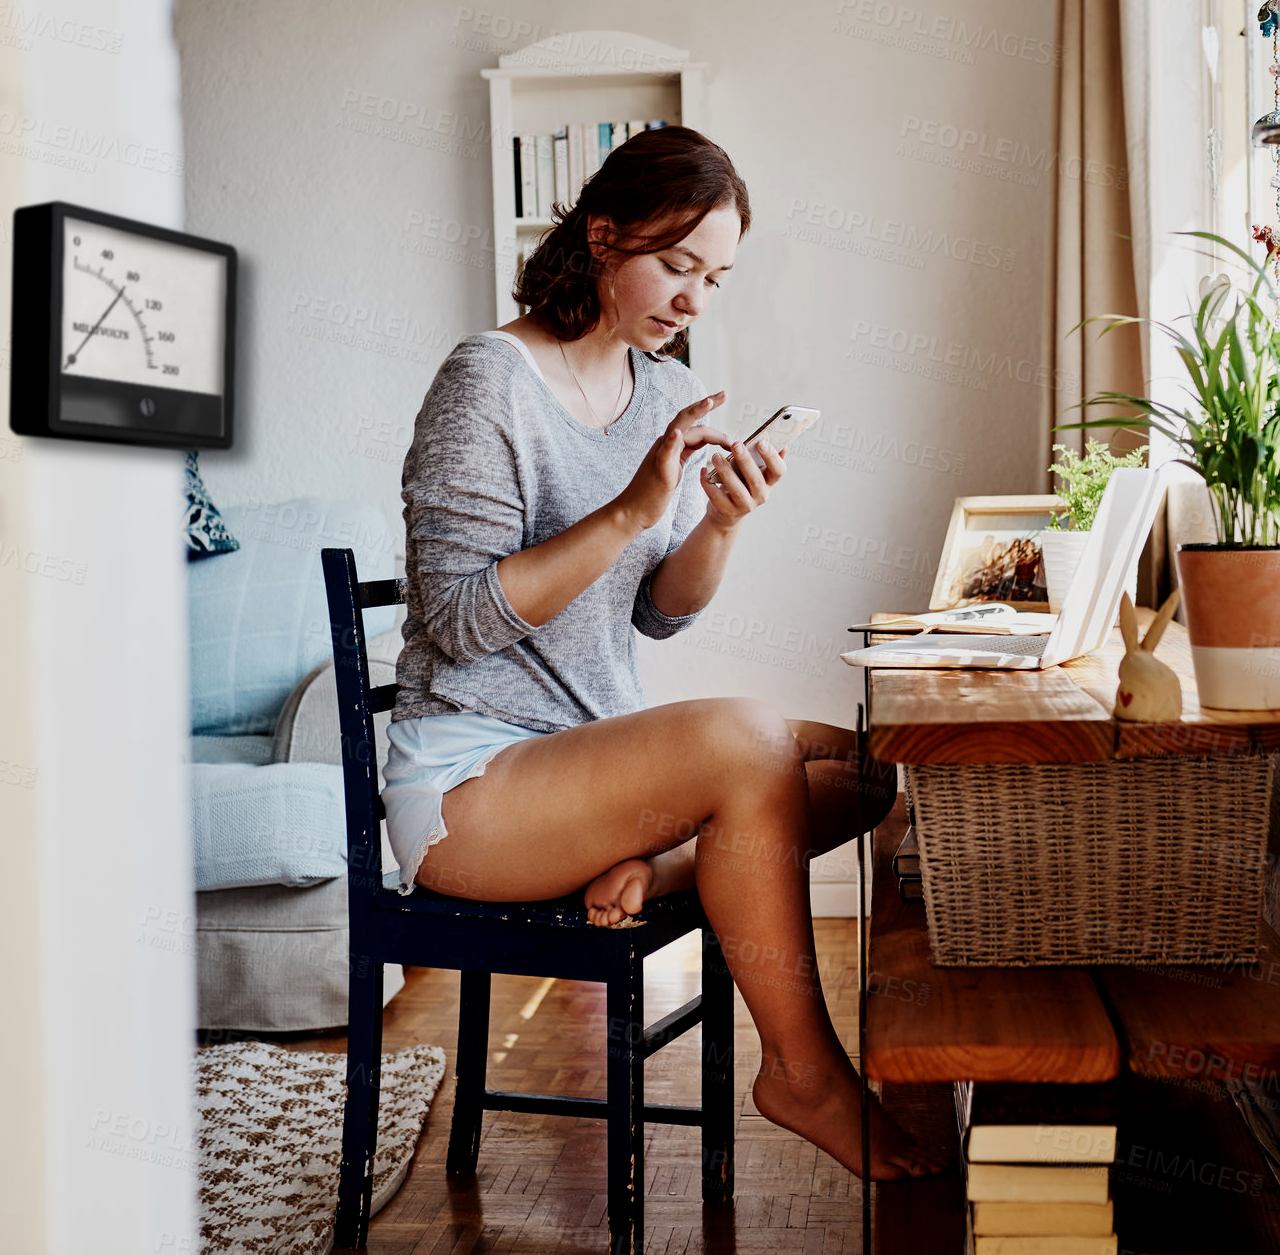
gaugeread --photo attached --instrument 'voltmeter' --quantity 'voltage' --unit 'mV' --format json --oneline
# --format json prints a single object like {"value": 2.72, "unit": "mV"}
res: {"value": 80, "unit": "mV"}
